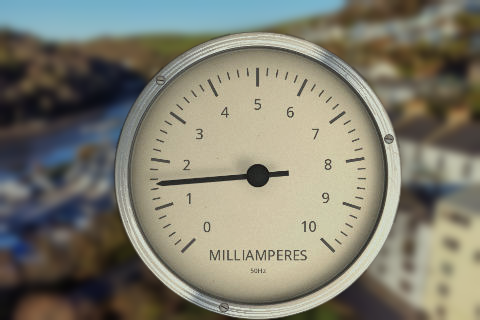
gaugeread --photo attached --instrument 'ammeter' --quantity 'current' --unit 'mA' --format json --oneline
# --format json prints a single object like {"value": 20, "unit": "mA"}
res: {"value": 1.5, "unit": "mA"}
